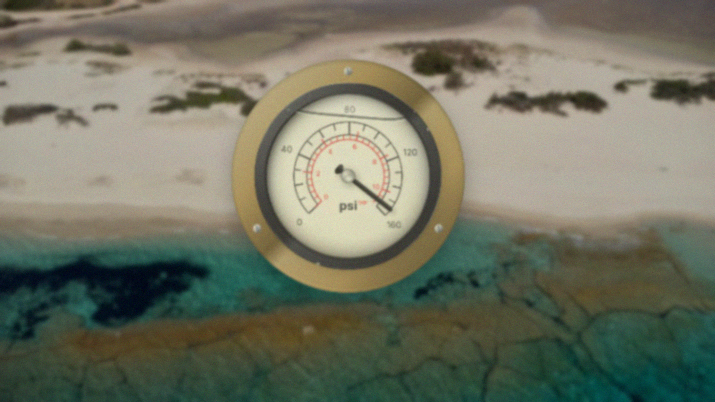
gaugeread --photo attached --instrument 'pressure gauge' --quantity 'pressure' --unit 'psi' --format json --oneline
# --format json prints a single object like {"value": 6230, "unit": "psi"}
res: {"value": 155, "unit": "psi"}
